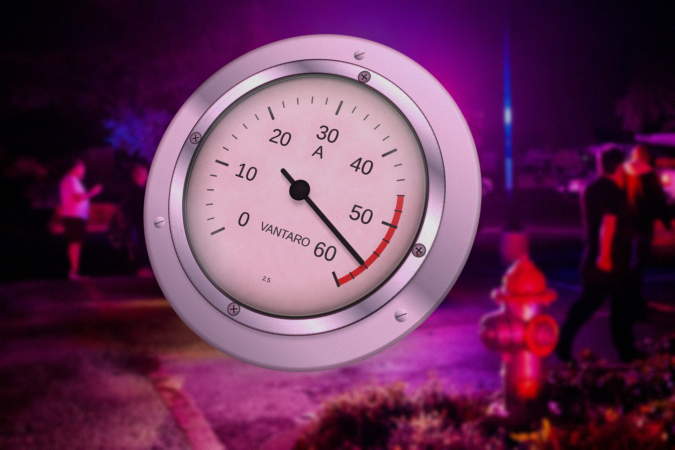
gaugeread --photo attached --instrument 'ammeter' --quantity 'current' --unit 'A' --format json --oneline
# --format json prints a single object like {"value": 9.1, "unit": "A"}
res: {"value": 56, "unit": "A"}
